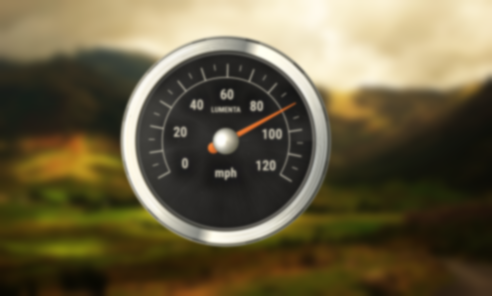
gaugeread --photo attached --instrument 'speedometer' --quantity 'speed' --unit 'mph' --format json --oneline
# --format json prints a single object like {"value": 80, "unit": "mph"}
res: {"value": 90, "unit": "mph"}
